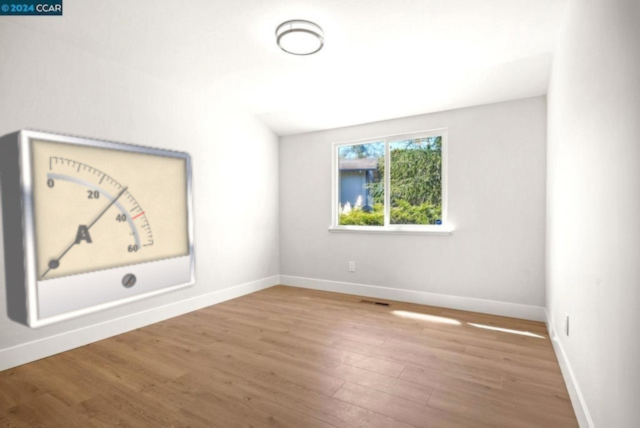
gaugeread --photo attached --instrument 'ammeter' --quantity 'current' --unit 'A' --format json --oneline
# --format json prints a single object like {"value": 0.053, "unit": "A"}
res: {"value": 30, "unit": "A"}
